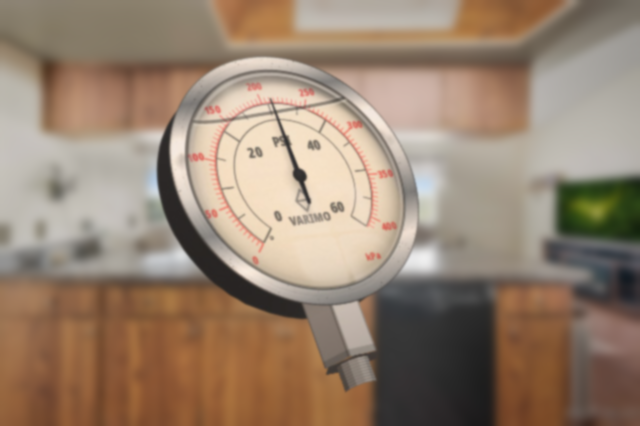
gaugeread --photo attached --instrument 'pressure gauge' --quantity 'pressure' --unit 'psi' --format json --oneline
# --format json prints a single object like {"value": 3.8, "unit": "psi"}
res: {"value": 30, "unit": "psi"}
